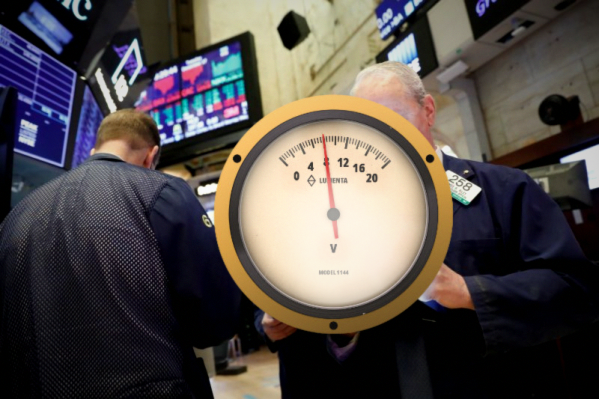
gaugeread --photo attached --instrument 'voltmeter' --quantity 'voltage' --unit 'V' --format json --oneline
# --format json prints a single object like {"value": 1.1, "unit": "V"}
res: {"value": 8, "unit": "V"}
